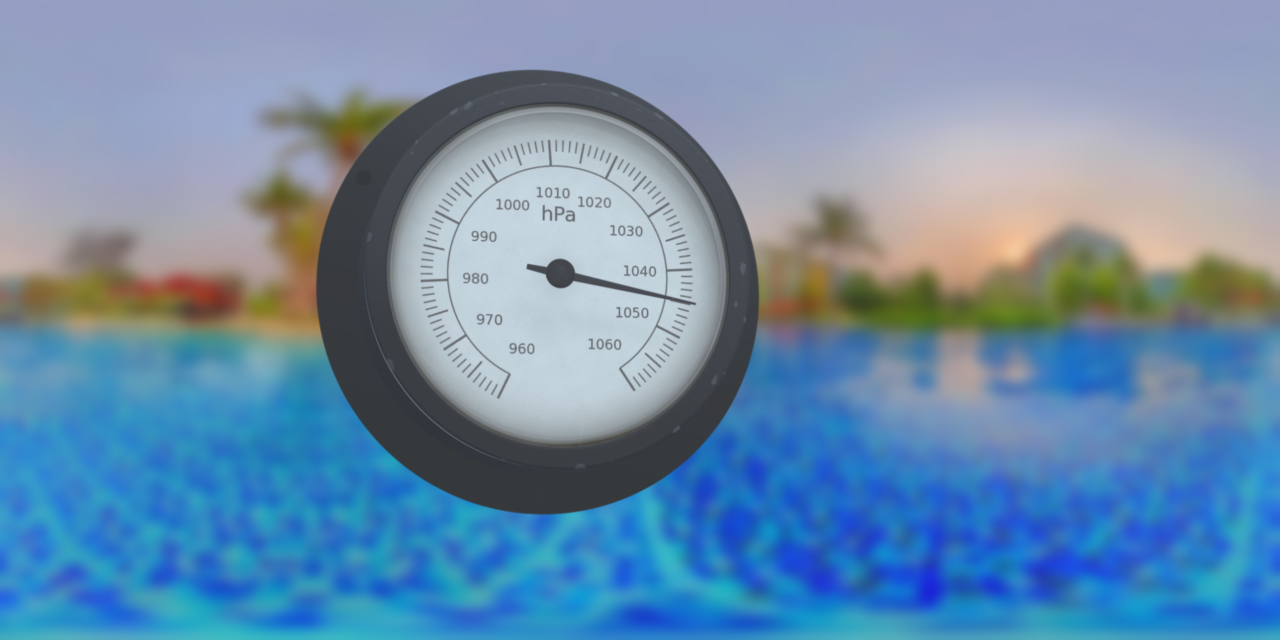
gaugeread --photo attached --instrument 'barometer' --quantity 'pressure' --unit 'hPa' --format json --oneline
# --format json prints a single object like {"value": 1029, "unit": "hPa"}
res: {"value": 1045, "unit": "hPa"}
